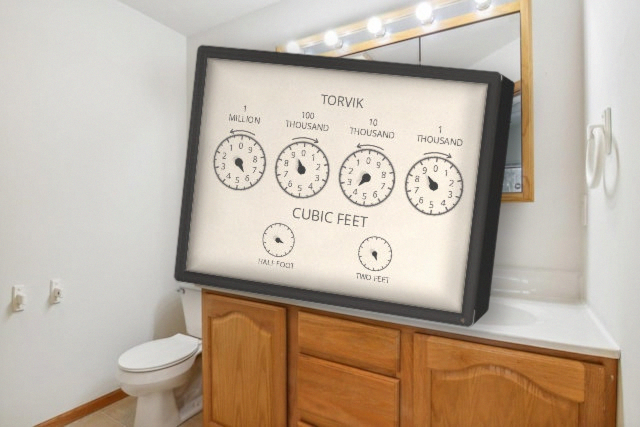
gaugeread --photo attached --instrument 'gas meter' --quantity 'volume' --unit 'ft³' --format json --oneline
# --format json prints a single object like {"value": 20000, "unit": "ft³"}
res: {"value": 593900, "unit": "ft³"}
